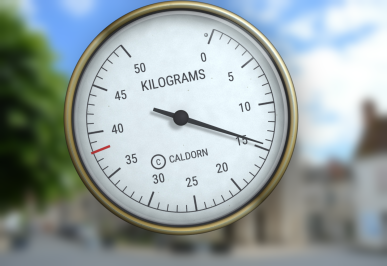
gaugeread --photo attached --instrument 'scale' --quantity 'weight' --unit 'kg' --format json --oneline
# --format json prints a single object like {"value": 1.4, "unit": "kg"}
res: {"value": 14.5, "unit": "kg"}
